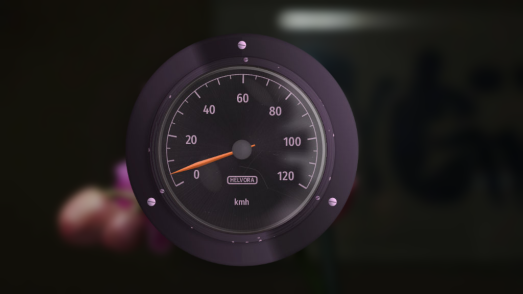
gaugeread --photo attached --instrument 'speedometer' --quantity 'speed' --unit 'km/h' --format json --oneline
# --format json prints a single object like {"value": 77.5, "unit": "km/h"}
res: {"value": 5, "unit": "km/h"}
